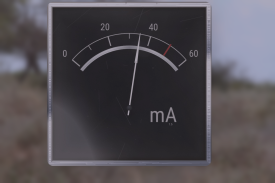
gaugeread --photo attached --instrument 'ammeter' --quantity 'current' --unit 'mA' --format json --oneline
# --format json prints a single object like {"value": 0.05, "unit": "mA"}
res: {"value": 35, "unit": "mA"}
